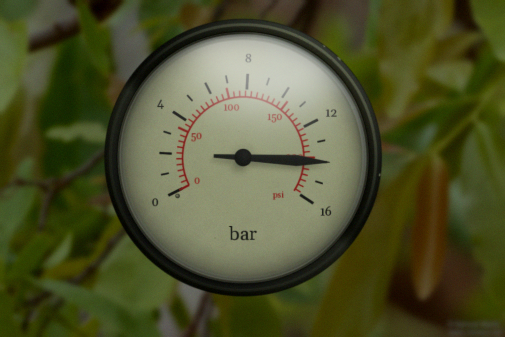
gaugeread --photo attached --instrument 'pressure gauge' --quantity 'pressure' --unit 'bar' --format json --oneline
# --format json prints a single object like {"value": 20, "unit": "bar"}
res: {"value": 14, "unit": "bar"}
